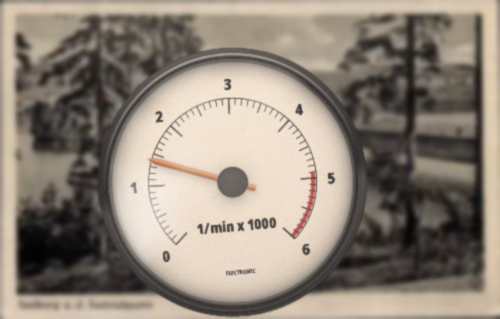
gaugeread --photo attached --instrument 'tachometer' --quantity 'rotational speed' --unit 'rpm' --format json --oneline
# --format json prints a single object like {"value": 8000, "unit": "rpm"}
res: {"value": 1400, "unit": "rpm"}
